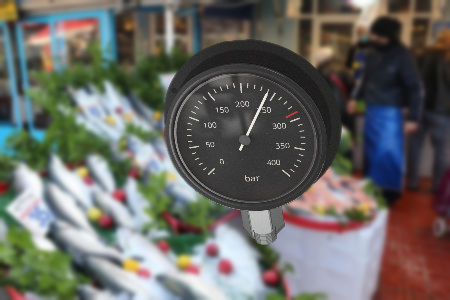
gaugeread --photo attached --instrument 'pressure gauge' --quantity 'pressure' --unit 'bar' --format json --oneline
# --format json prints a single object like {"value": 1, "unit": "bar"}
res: {"value": 240, "unit": "bar"}
